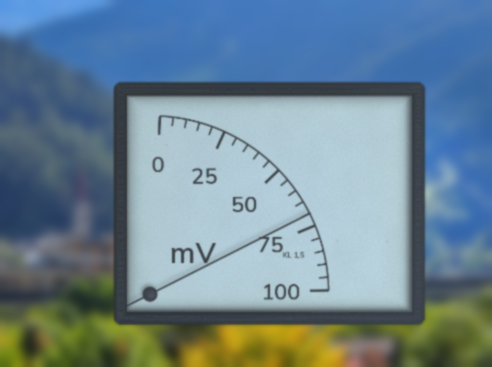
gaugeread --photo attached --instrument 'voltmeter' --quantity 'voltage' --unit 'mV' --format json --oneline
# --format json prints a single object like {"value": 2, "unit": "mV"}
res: {"value": 70, "unit": "mV"}
